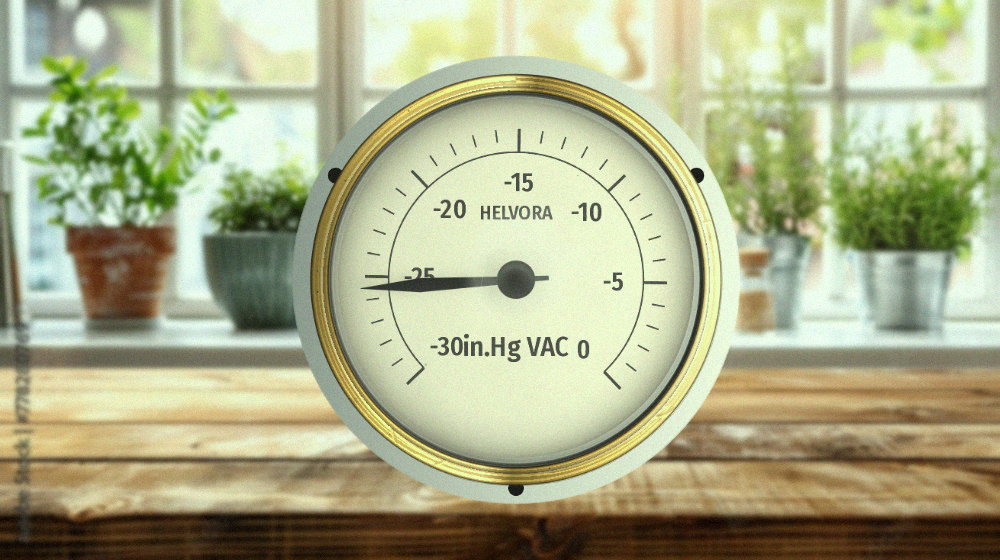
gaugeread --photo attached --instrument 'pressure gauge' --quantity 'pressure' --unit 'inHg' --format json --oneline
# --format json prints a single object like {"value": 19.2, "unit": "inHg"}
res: {"value": -25.5, "unit": "inHg"}
